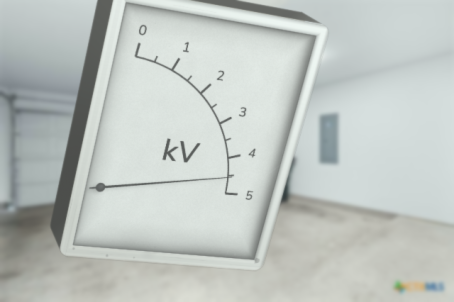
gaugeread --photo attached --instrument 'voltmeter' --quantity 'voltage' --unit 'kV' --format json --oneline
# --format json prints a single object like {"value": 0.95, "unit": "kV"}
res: {"value": 4.5, "unit": "kV"}
